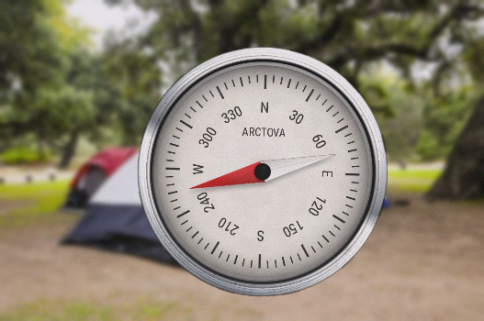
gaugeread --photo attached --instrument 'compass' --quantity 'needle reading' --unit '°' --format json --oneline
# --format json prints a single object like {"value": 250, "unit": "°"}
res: {"value": 255, "unit": "°"}
